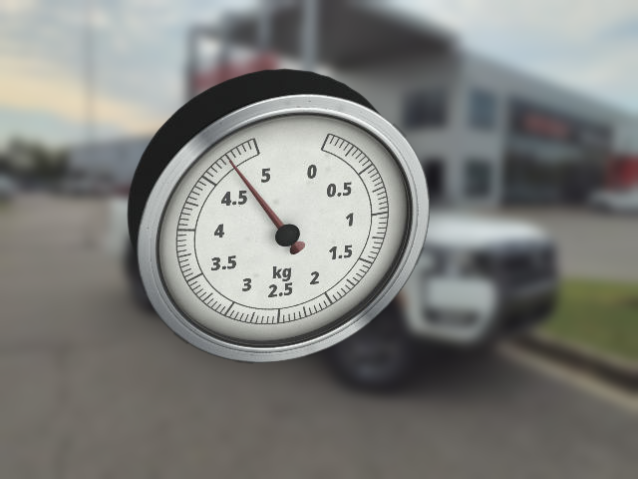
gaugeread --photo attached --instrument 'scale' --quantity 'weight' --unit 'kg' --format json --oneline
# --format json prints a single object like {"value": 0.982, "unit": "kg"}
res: {"value": 4.75, "unit": "kg"}
